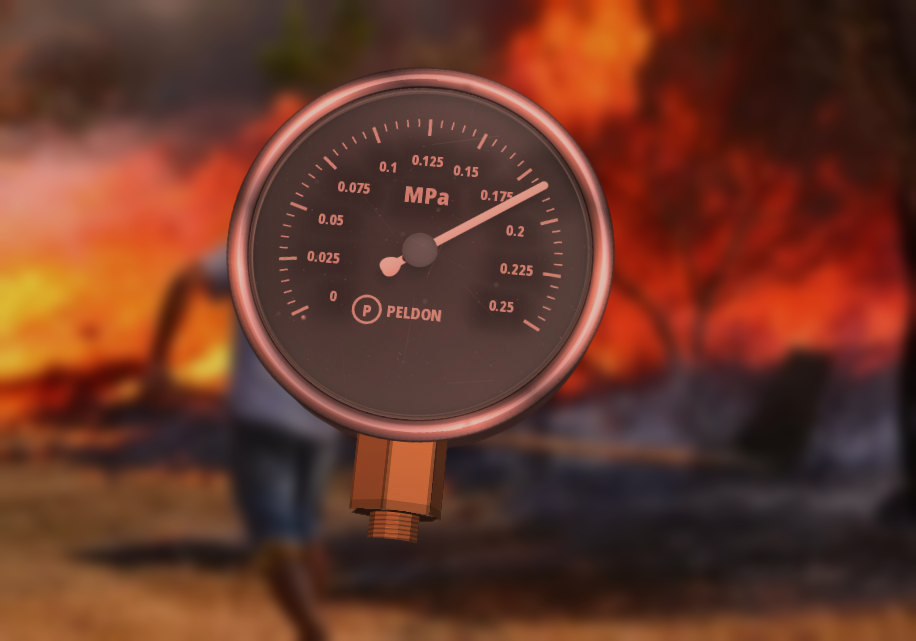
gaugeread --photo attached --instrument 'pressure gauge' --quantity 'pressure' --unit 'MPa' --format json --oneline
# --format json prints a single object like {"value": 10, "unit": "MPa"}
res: {"value": 0.185, "unit": "MPa"}
